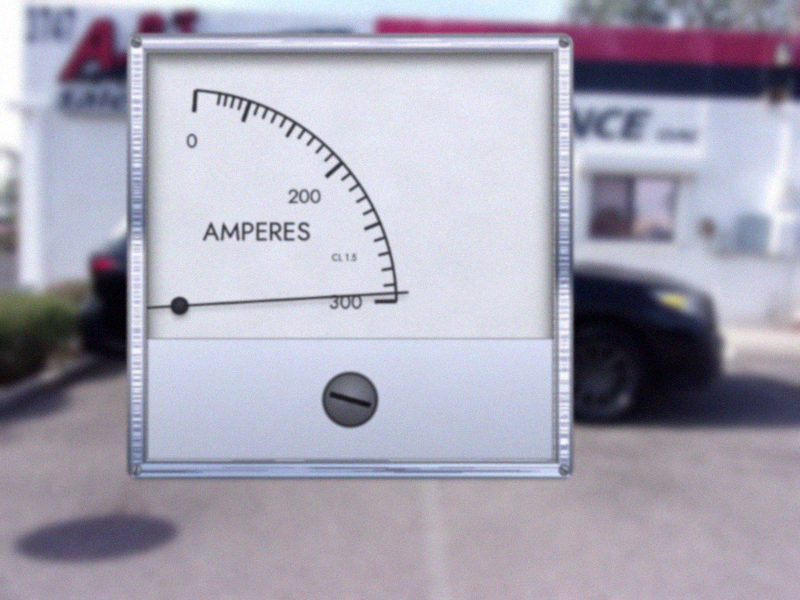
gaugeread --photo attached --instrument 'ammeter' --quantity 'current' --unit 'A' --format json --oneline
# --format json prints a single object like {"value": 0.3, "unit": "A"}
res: {"value": 295, "unit": "A"}
